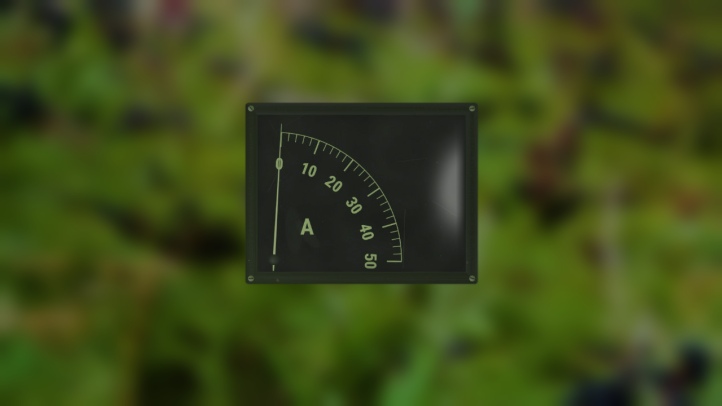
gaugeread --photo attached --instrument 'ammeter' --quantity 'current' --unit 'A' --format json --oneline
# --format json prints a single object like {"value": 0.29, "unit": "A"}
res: {"value": 0, "unit": "A"}
